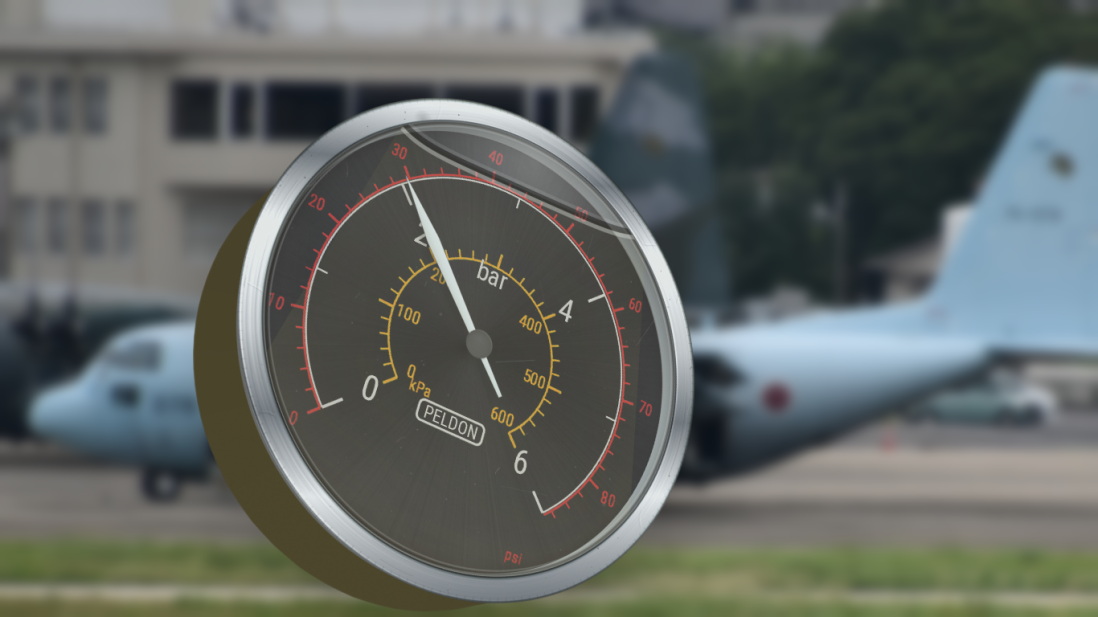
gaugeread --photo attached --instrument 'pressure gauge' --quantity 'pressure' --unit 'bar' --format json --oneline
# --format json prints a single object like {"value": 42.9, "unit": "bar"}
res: {"value": 2, "unit": "bar"}
